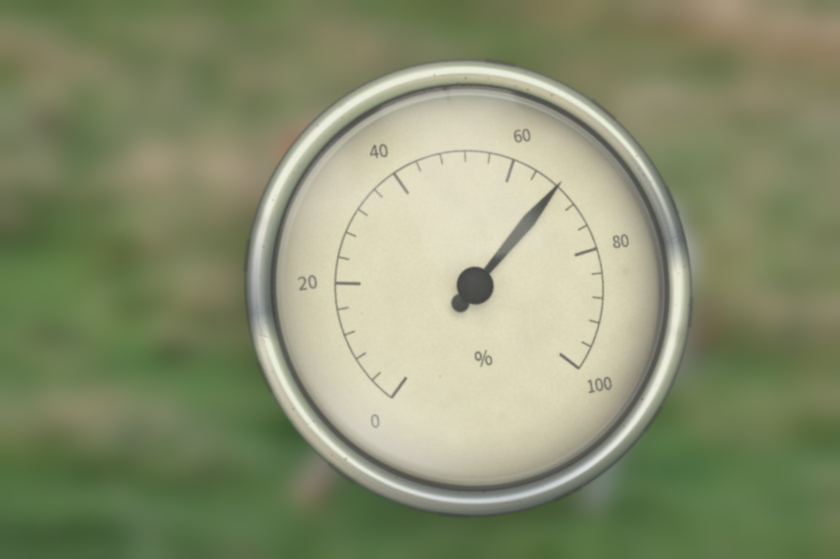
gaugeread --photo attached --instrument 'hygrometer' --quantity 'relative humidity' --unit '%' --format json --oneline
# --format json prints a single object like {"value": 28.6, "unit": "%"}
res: {"value": 68, "unit": "%"}
